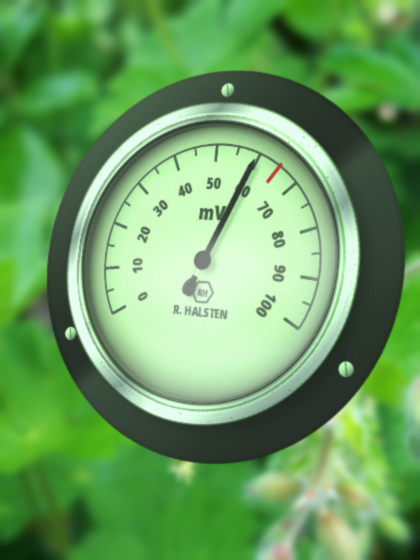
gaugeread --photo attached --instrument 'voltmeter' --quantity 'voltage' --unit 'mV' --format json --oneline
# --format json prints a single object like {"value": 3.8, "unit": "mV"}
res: {"value": 60, "unit": "mV"}
